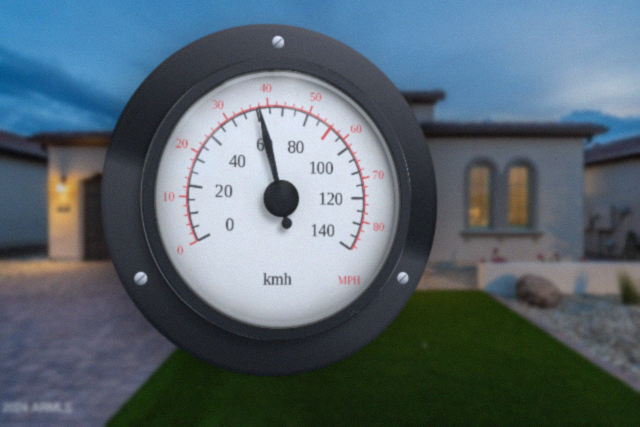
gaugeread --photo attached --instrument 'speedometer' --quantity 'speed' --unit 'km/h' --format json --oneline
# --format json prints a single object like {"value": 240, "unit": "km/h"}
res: {"value": 60, "unit": "km/h"}
